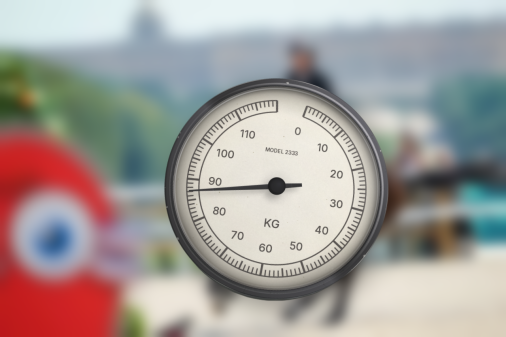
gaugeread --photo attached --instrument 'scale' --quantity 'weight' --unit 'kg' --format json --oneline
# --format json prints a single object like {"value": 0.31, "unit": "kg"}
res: {"value": 87, "unit": "kg"}
